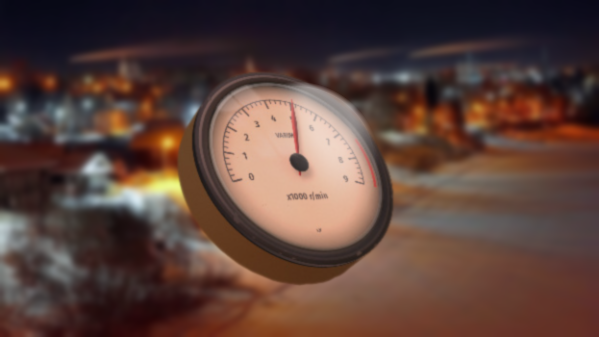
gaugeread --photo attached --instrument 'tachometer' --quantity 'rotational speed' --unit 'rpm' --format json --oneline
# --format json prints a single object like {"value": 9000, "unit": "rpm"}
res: {"value": 5000, "unit": "rpm"}
